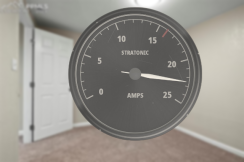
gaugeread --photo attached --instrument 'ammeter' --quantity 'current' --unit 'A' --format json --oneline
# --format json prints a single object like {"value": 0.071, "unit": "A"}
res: {"value": 22.5, "unit": "A"}
